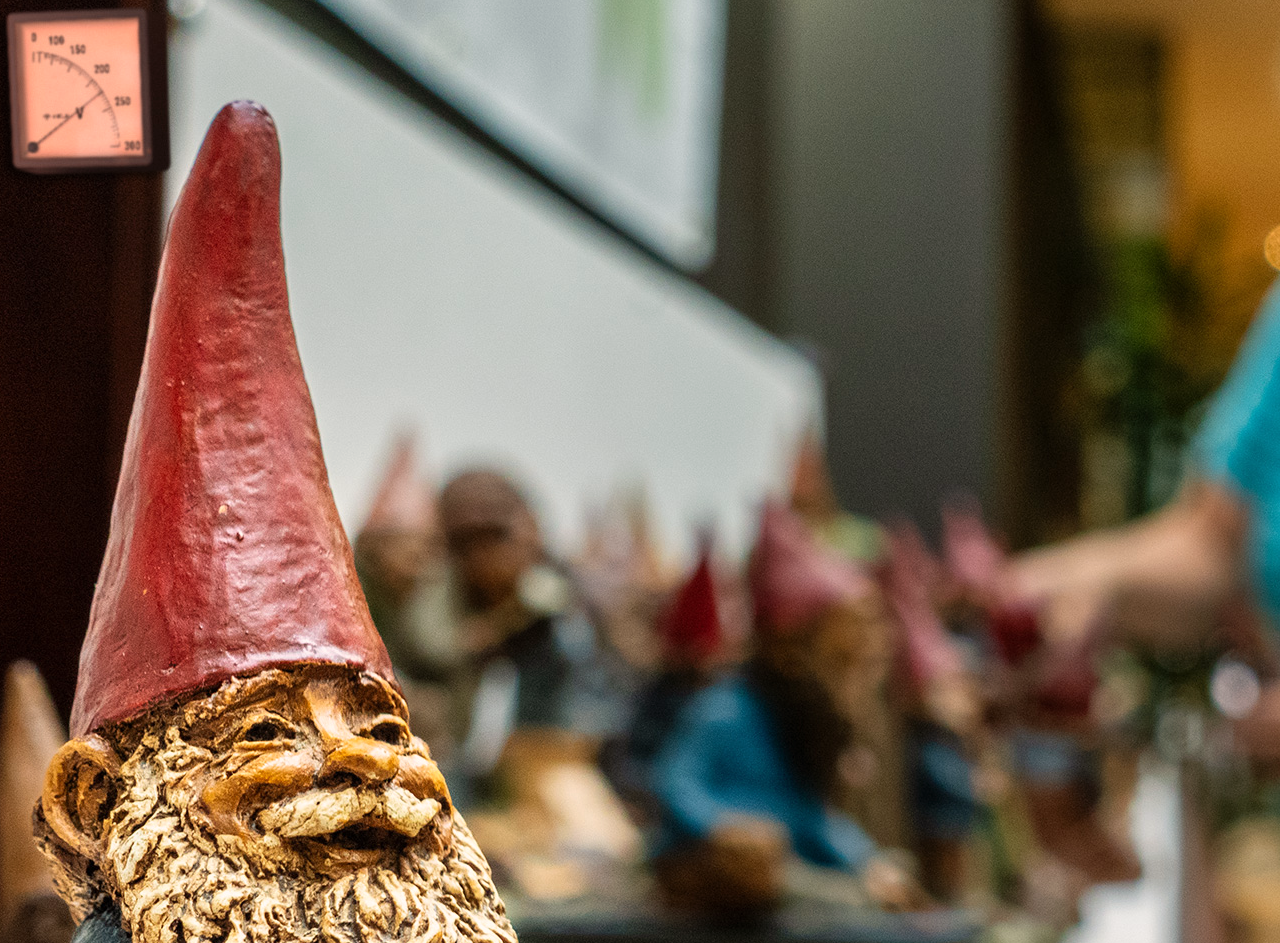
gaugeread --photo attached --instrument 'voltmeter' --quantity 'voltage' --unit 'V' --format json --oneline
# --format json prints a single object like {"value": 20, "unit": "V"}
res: {"value": 225, "unit": "V"}
